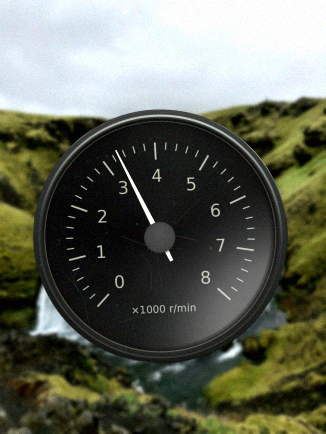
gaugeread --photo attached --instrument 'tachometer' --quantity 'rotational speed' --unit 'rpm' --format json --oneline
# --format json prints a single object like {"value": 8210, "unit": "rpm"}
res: {"value": 3300, "unit": "rpm"}
